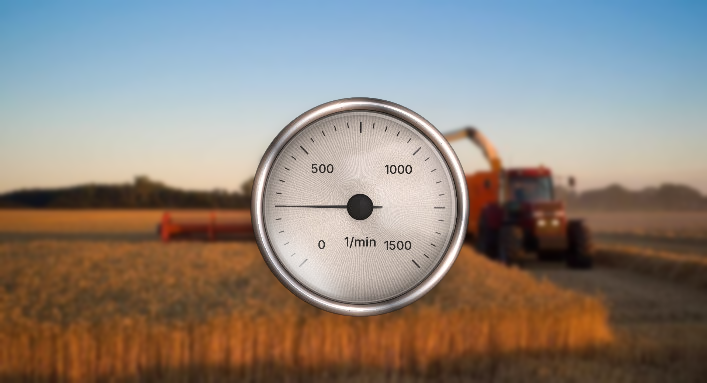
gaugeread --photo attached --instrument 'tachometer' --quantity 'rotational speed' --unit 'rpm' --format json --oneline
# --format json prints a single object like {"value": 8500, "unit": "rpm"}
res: {"value": 250, "unit": "rpm"}
